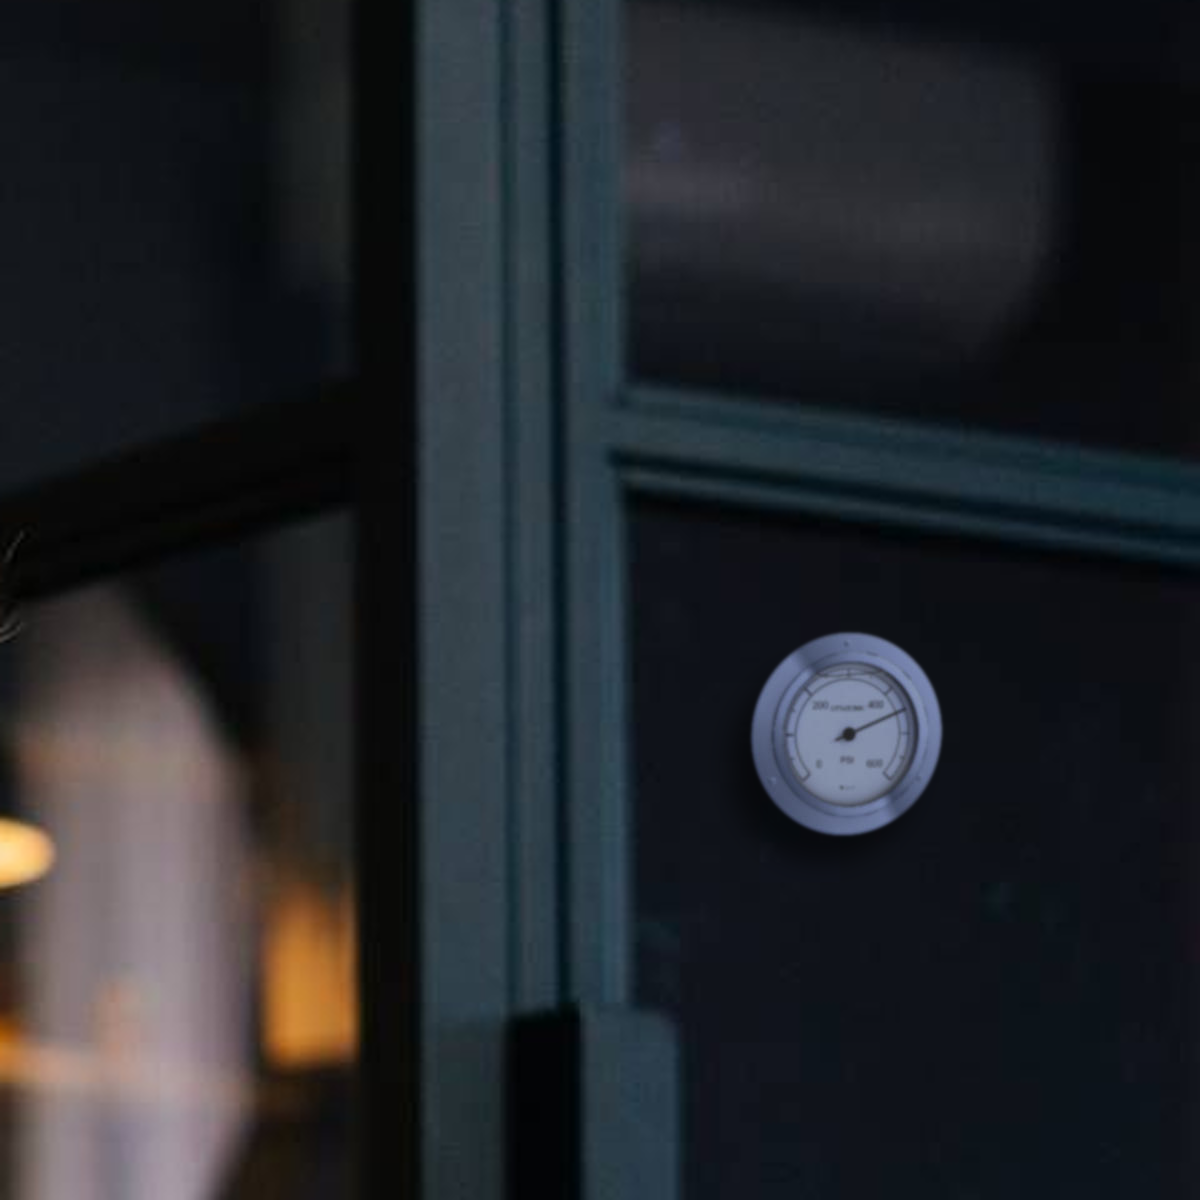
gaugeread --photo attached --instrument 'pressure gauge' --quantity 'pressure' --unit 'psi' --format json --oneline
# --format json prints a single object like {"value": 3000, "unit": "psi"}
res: {"value": 450, "unit": "psi"}
